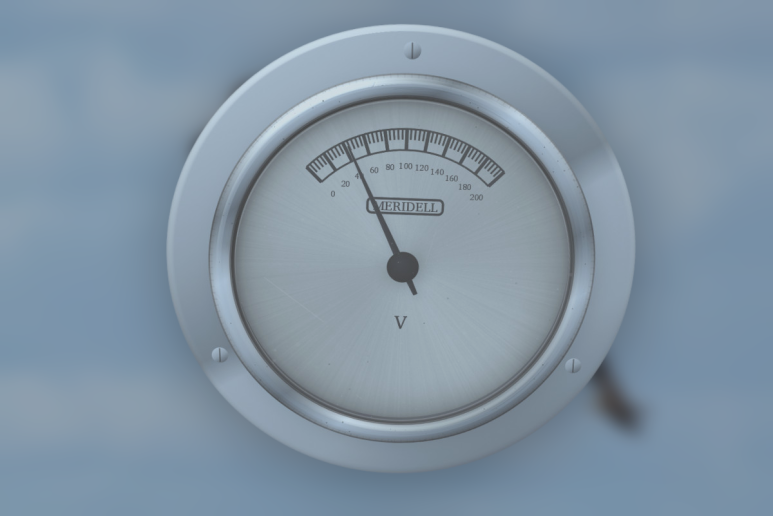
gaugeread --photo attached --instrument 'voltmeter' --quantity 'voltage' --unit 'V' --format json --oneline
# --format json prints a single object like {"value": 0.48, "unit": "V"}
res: {"value": 44, "unit": "V"}
